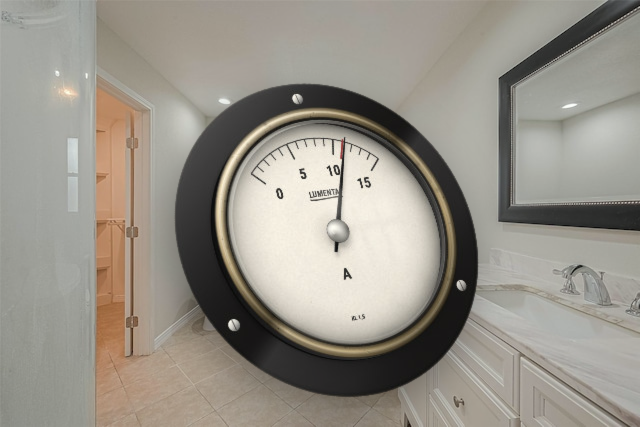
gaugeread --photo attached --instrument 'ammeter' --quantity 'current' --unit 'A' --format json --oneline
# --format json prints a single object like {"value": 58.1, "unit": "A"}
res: {"value": 11, "unit": "A"}
